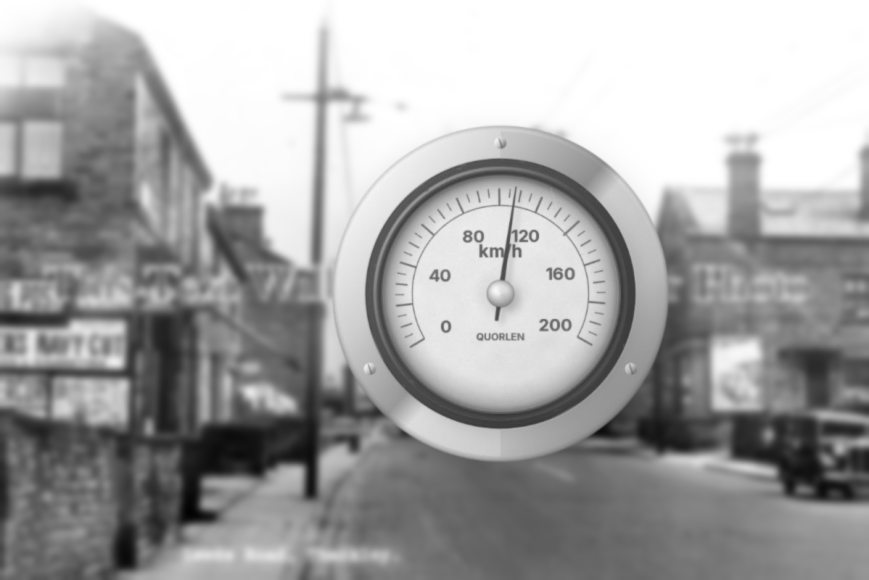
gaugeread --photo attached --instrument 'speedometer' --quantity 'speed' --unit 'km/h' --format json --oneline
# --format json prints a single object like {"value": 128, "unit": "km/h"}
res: {"value": 107.5, "unit": "km/h"}
